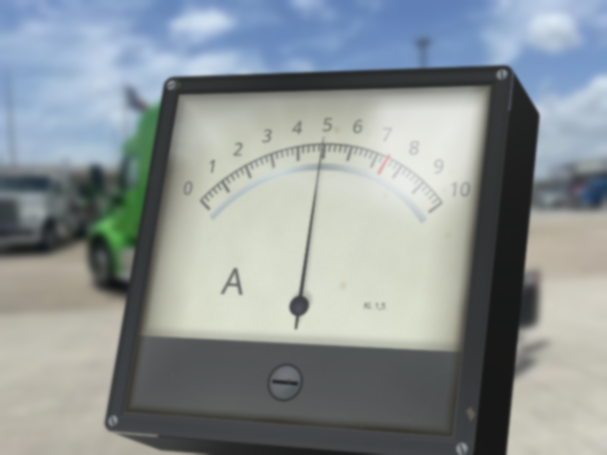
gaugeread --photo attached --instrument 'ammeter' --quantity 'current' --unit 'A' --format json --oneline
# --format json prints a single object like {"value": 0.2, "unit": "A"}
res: {"value": 5, "unit": "A"}
